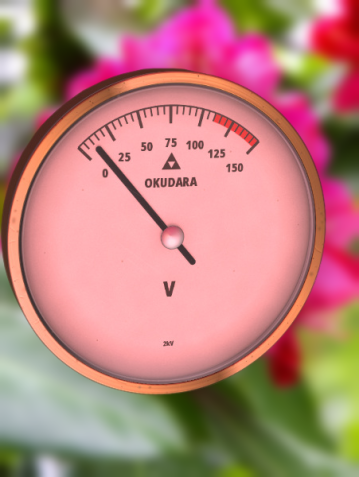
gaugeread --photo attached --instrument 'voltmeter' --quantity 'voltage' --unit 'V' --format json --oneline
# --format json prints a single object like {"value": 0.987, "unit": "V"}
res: {"value": 10, "unit": "V"}
